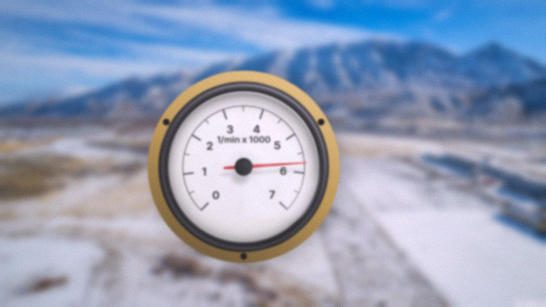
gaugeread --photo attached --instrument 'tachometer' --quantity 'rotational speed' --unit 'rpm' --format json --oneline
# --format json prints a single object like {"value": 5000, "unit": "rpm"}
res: {"value": 5750, "unit": "rpm"}
